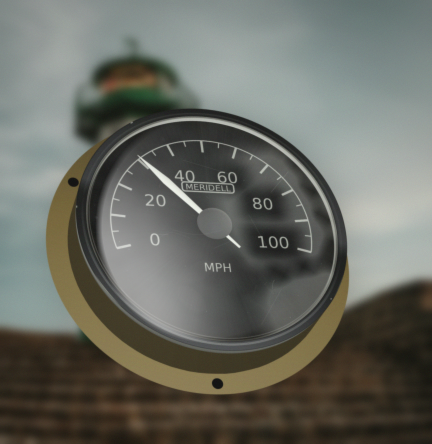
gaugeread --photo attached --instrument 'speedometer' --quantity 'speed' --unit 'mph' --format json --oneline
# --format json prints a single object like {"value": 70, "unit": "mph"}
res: {"value": 30, "unit": "mph"}
